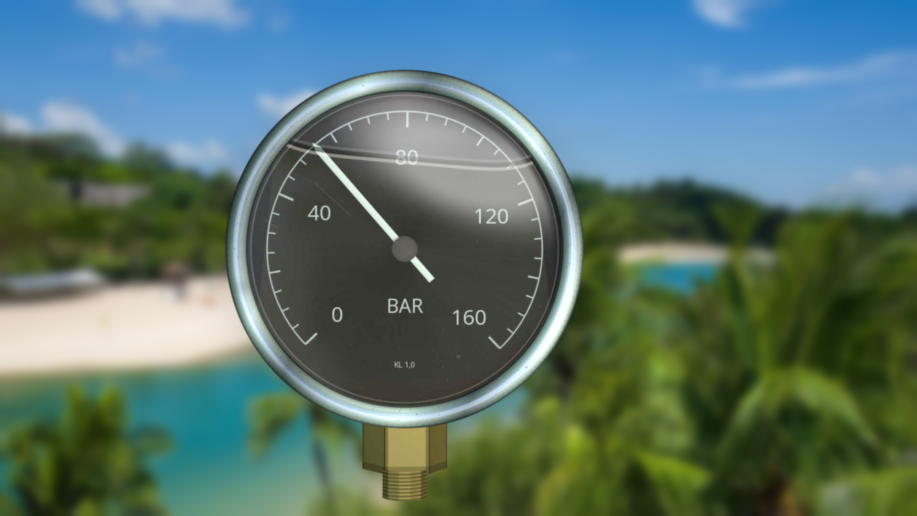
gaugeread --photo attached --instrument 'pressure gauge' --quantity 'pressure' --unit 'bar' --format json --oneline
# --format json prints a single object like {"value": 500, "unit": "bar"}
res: {"value": 55, "unit": "bar"}
